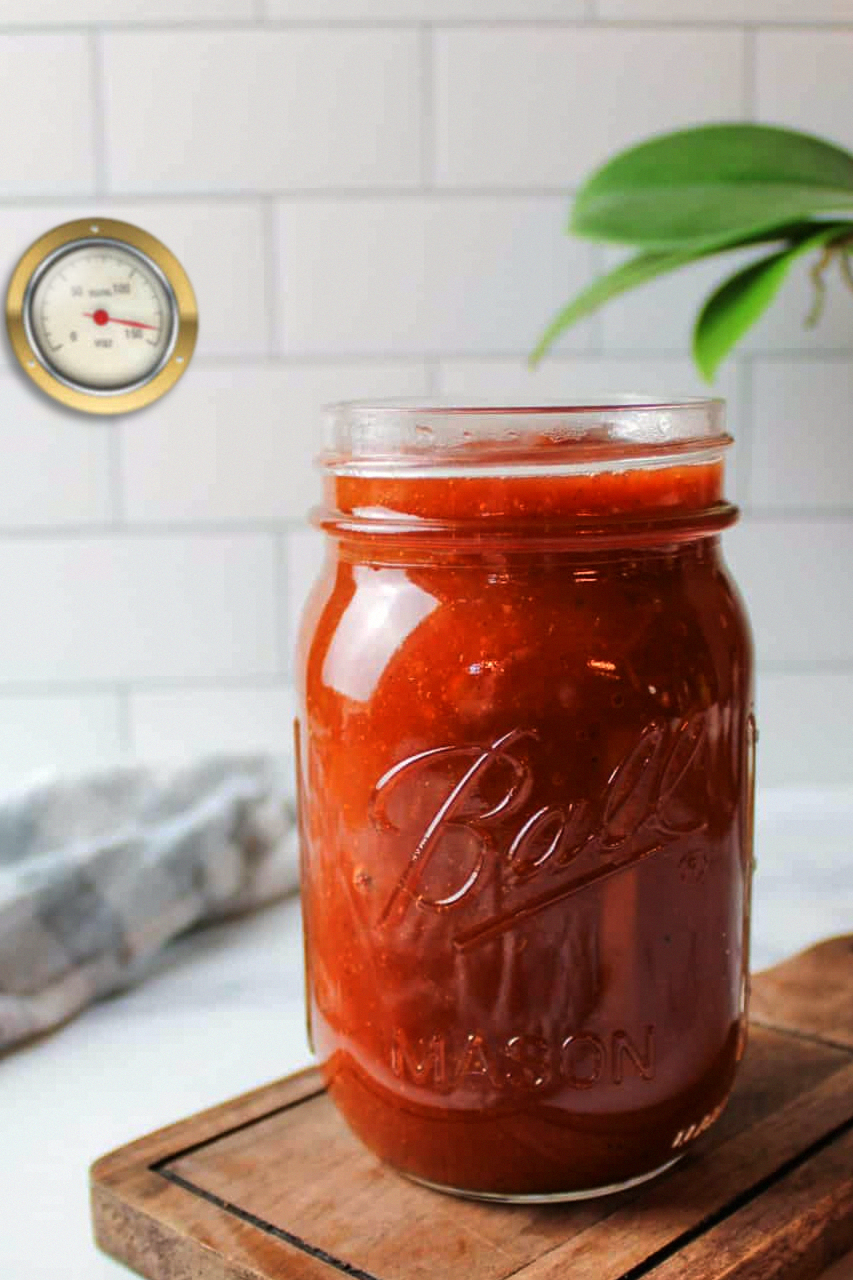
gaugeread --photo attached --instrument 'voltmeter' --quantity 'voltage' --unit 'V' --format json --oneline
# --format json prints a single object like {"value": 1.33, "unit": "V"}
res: {"value": 140, "unit": "V"}
